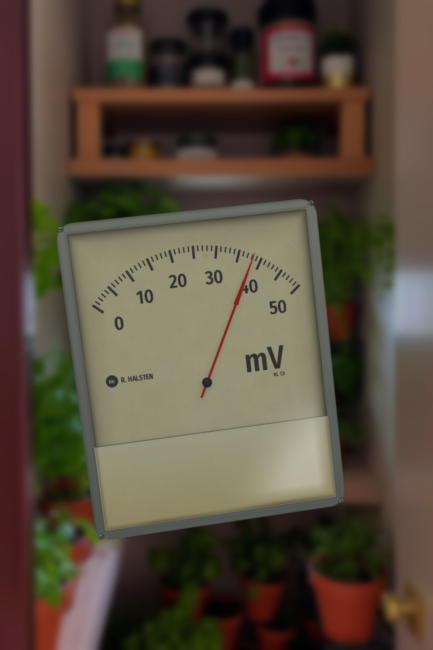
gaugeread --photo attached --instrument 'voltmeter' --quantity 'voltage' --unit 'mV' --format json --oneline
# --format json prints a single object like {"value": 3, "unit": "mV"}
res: {"value": 38, "unit": "mV"}
